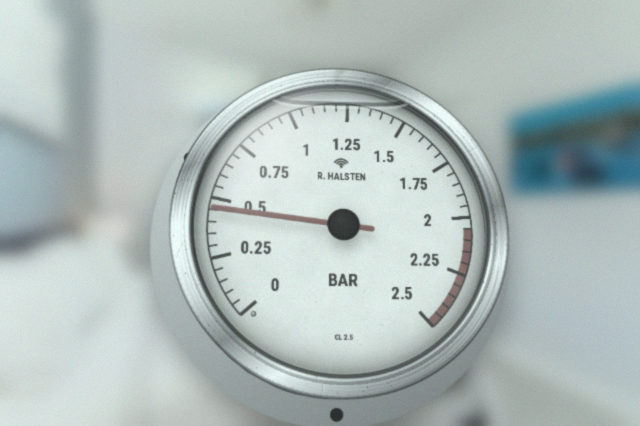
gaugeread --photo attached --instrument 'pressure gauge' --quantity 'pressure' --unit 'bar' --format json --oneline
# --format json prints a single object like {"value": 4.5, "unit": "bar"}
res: {"value": 0.45, "unit": "bar"}
